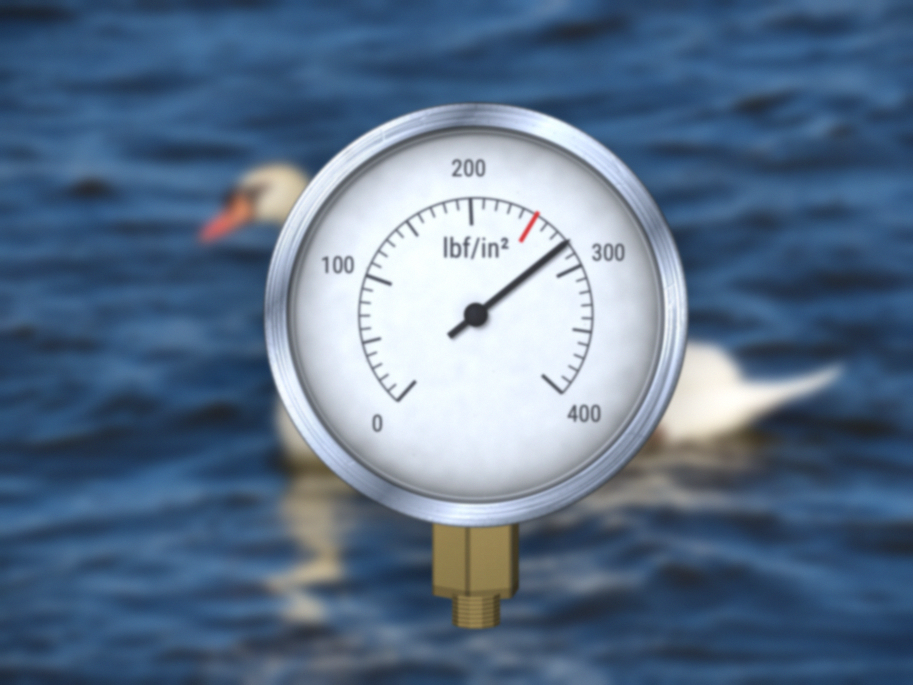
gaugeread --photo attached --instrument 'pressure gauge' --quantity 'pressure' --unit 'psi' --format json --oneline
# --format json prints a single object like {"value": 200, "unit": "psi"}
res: {"value": 280, "unit": "psi"}
